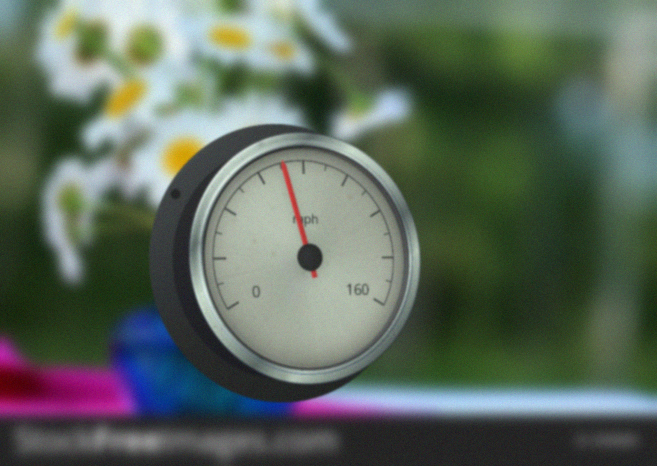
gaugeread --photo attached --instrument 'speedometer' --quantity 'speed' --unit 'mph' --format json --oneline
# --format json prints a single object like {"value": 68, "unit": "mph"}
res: {"value": 70, "unit": "mph"}
